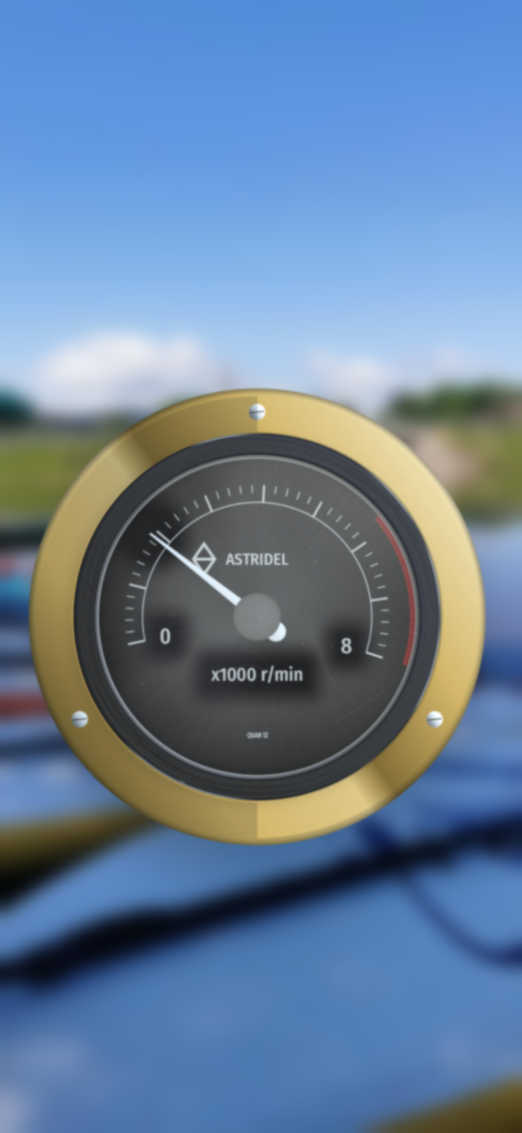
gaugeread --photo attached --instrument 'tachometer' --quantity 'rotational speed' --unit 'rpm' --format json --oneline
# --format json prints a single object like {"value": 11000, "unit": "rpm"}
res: {"value": 1900, "unit": "rpm"}
